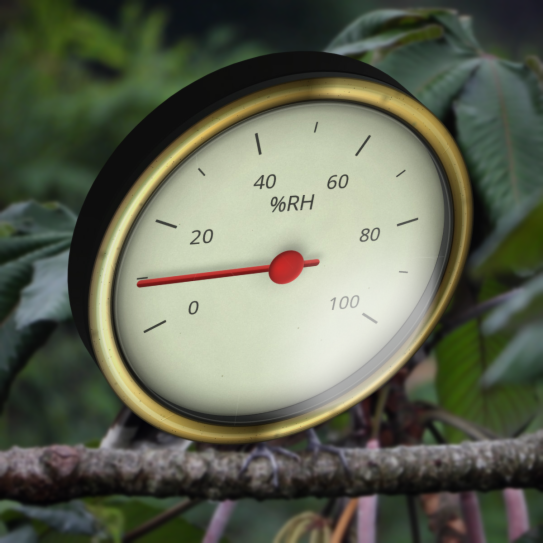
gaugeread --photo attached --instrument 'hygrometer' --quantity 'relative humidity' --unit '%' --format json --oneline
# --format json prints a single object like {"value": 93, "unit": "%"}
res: {"value": 10, "unit": "%"}
